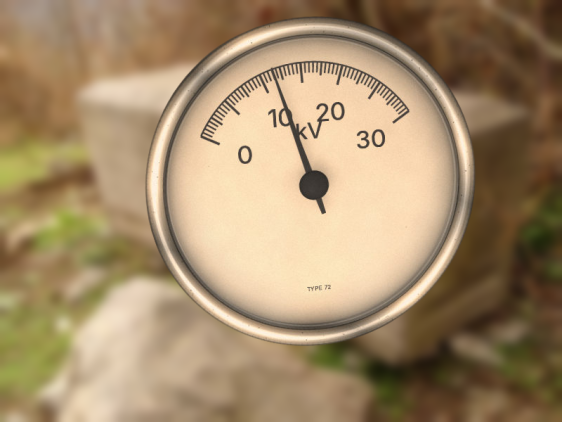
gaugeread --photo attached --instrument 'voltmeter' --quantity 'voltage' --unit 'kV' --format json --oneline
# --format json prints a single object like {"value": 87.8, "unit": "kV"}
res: {"value": 11.5, "unit": "kV"}
